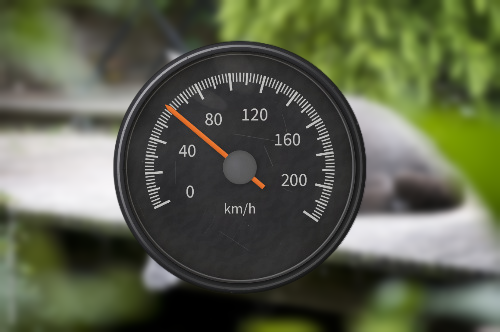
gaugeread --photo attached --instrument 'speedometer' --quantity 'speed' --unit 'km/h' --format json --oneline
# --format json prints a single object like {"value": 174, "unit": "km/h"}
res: {"value": 60, "unit": "km/h"}
